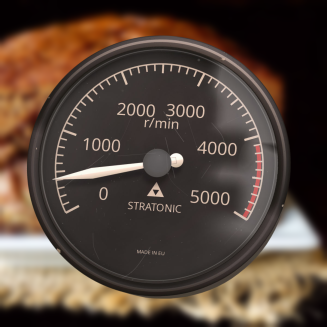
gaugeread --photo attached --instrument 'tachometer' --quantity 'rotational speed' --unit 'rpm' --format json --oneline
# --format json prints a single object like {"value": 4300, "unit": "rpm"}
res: {"value": 400, "unit": "rpm"}
